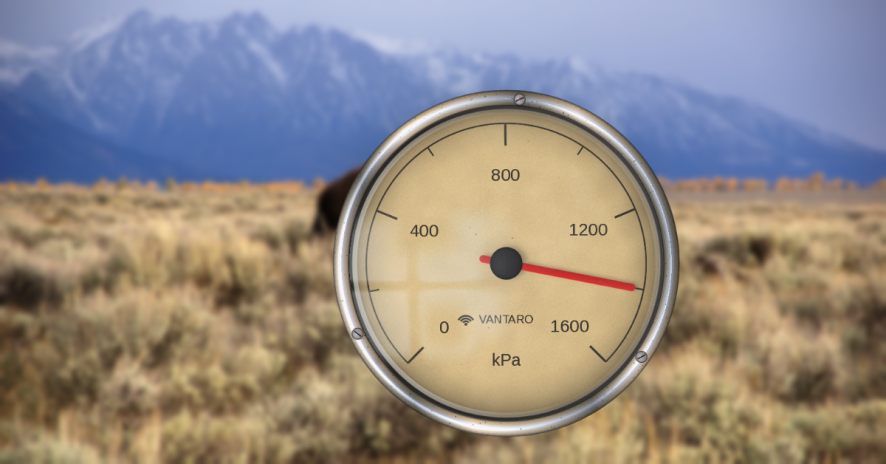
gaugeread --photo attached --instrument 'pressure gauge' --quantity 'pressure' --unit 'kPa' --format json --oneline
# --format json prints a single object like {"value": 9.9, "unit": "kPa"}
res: {"value": 1400, "unit": "kPa"}
